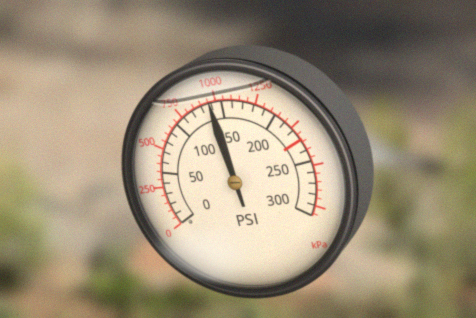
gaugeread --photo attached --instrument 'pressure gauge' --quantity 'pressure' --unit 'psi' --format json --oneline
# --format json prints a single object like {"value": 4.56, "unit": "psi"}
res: {"value": 140, "unit": "psi"}
